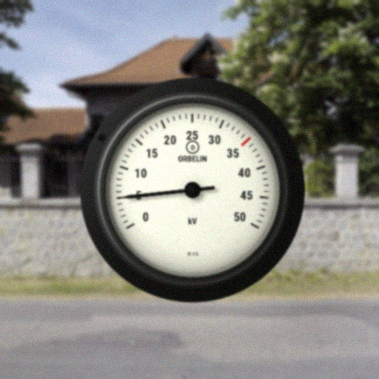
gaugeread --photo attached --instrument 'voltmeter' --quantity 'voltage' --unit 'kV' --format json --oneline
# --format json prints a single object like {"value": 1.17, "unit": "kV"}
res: {"value": 5, "unit": "kV"}
